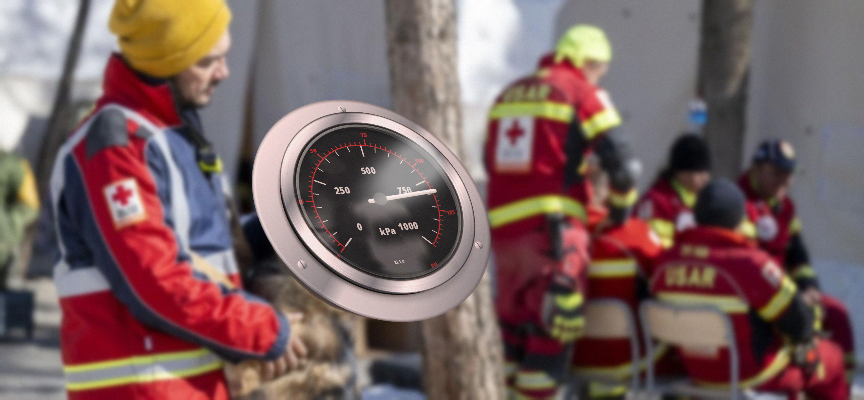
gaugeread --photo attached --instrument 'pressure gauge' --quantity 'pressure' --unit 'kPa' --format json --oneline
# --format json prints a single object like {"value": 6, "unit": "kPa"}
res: {"value": 800, "unit": "kPa"}
